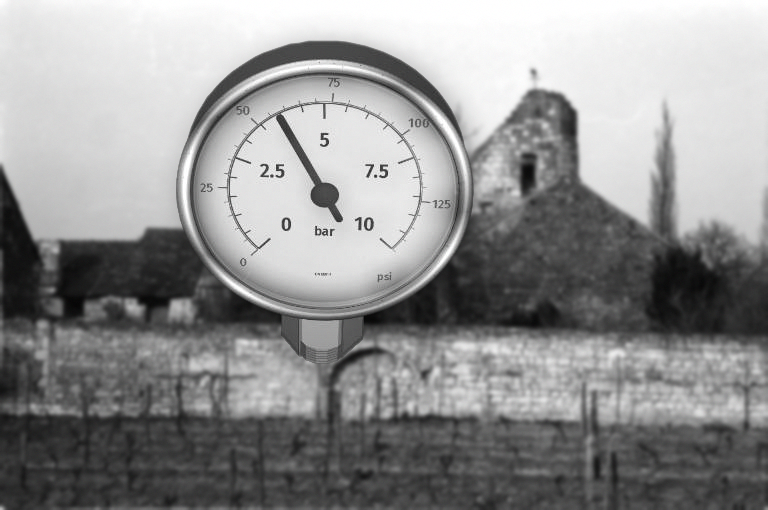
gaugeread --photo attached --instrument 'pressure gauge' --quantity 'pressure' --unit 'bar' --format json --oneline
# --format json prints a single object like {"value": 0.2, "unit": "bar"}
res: {"value": 4, "unit": "bar"}
